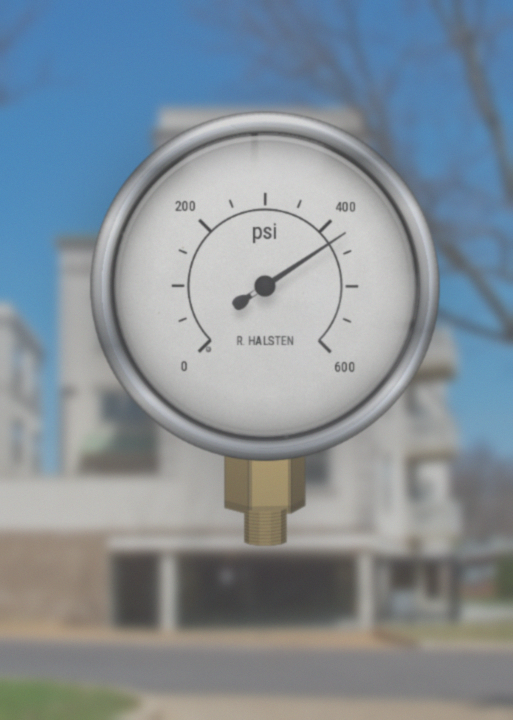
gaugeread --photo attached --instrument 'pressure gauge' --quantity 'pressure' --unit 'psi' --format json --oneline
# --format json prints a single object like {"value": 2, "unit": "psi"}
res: {"value": 425, "unit": "psi"}
